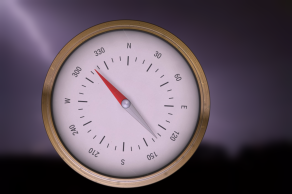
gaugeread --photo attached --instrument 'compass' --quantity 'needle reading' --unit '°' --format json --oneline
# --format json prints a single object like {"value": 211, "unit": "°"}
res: {"value": 315, "unit": "°"}
